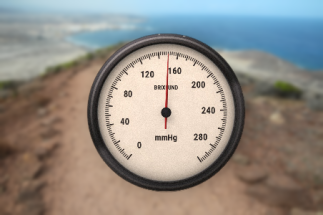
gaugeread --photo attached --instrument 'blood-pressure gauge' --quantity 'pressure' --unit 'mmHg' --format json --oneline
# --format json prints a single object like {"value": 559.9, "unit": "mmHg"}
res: {"value": 150, "unit": "mmHg"}
